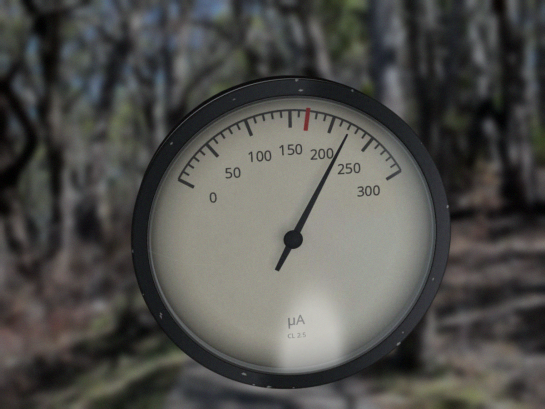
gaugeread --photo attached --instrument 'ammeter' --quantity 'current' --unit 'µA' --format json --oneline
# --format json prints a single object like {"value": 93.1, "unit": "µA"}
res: {"value": 220, "unit": "µA"}
